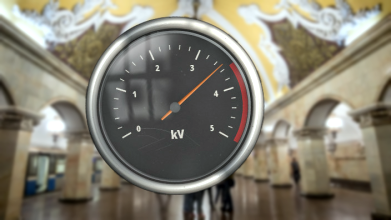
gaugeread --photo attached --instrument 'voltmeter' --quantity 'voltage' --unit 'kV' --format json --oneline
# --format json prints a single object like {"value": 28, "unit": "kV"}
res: {"value": 3.5, "unit": "kV"}
